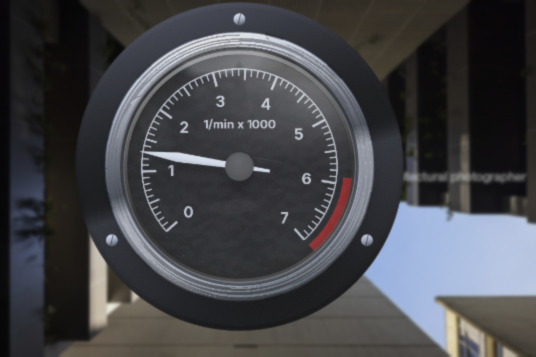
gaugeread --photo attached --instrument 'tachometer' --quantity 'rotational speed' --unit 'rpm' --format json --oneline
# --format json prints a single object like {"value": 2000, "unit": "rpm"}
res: {"value": 1300, "unit": "rpm"}
